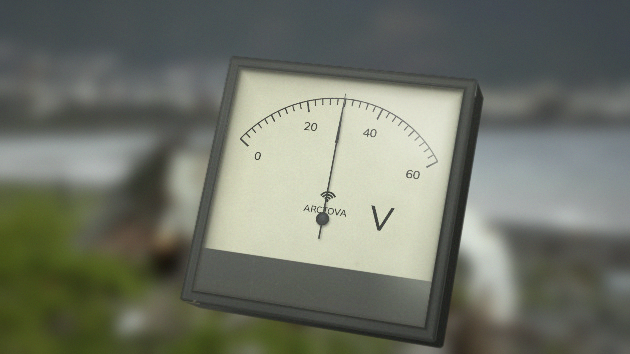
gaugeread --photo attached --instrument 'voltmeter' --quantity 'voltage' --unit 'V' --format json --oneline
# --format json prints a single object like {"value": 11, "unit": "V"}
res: {"value": 30, "unit": "V"}
